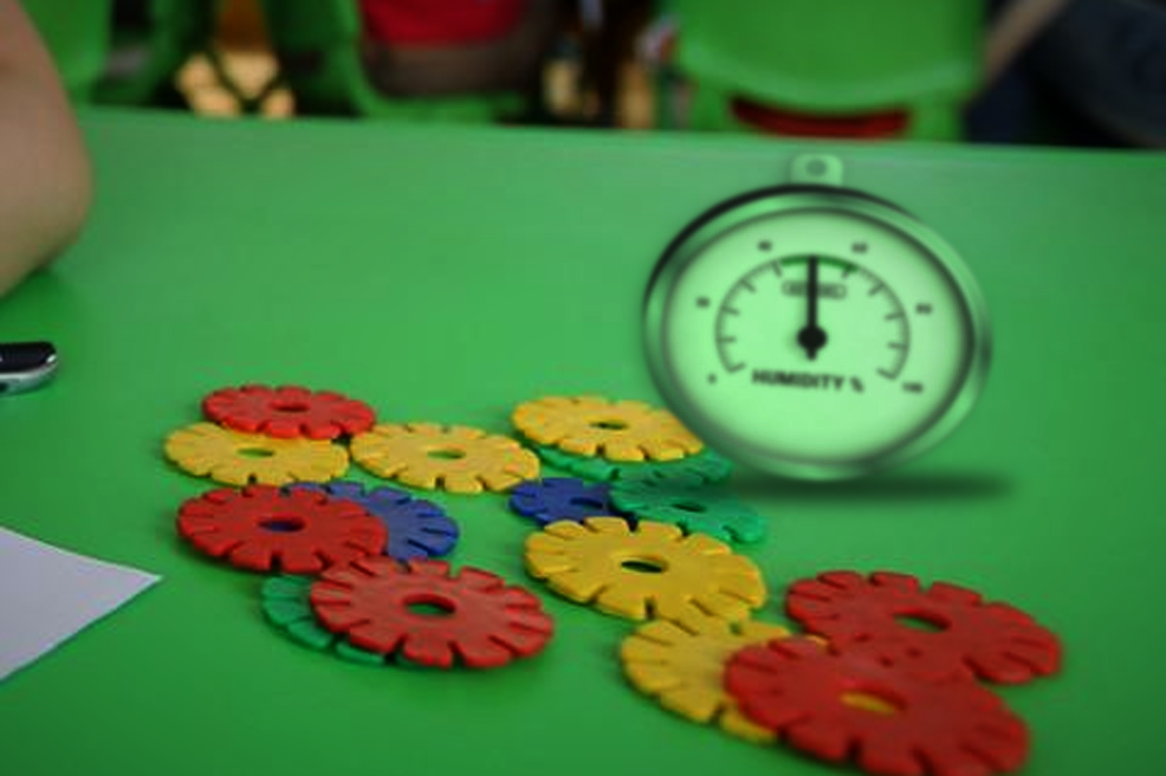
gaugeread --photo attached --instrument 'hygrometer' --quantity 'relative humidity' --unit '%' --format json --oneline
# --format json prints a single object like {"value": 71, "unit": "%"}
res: {"value": 50, "unit": "%"}
